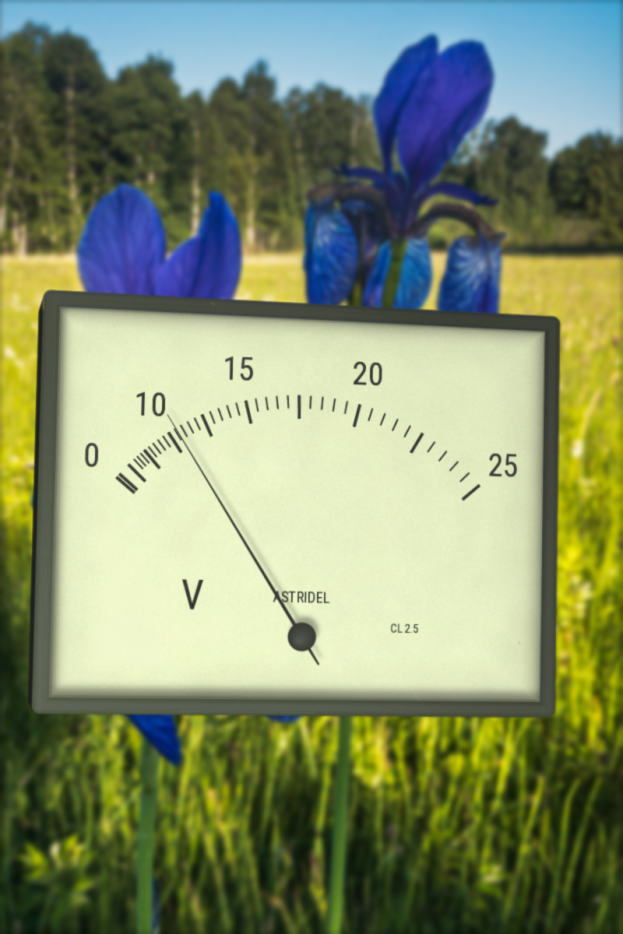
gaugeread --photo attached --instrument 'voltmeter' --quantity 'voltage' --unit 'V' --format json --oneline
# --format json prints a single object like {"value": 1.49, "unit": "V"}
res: {"value": 10.5, "unit": "V"}
